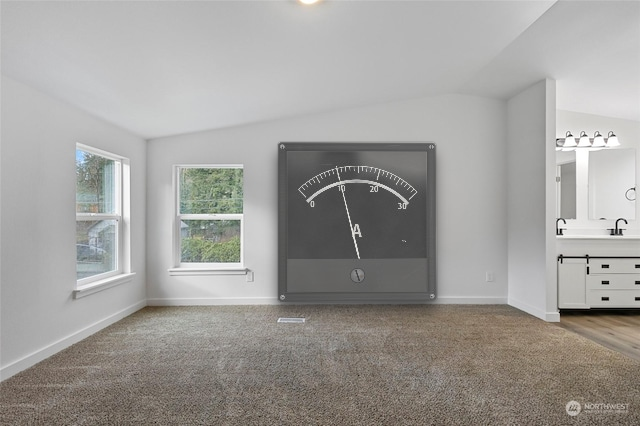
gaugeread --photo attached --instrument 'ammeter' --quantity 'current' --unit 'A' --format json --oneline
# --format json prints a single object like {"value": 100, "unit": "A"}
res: {"value": 10, "unit": "A"}
